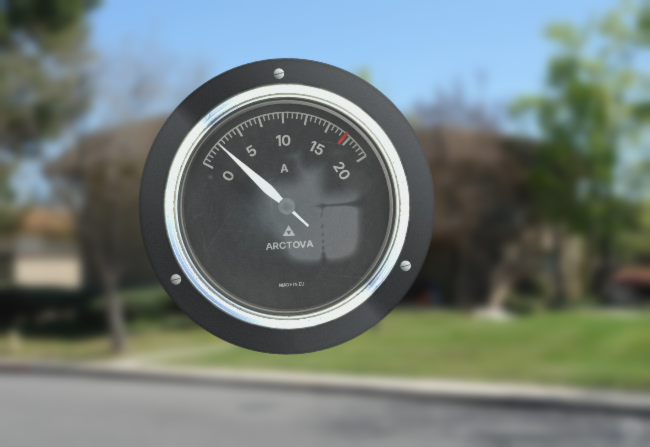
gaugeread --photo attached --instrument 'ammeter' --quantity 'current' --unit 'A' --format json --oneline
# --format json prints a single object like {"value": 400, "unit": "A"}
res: {"value": 2.5, "unit": "A"}
